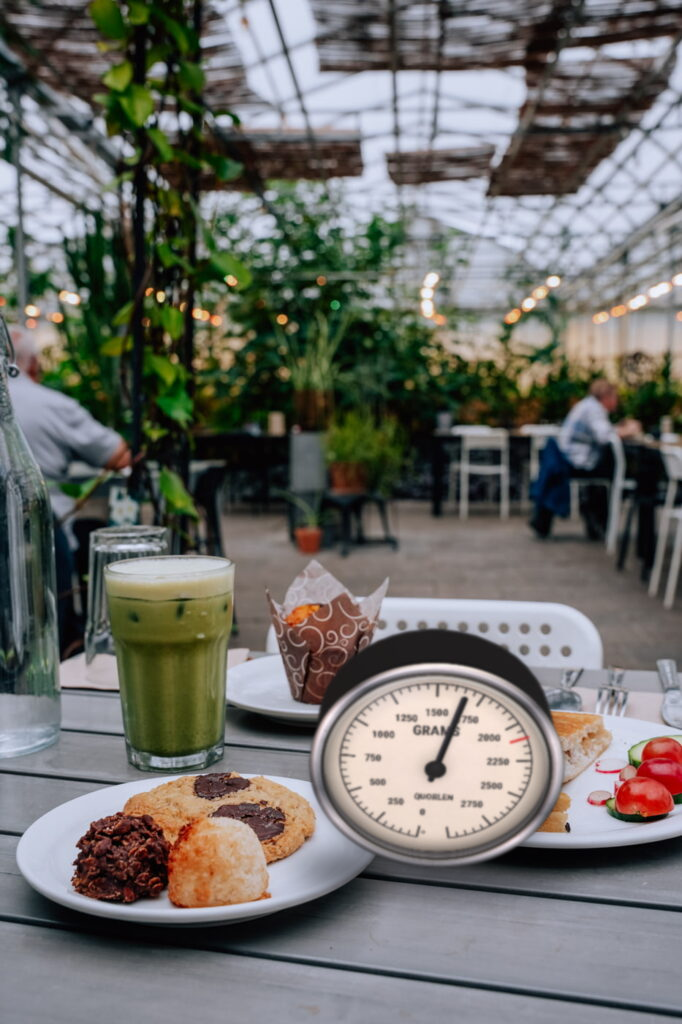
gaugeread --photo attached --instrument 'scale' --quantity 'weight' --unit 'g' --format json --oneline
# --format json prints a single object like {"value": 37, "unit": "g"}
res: {"value": 1650, "unit": "g"}
